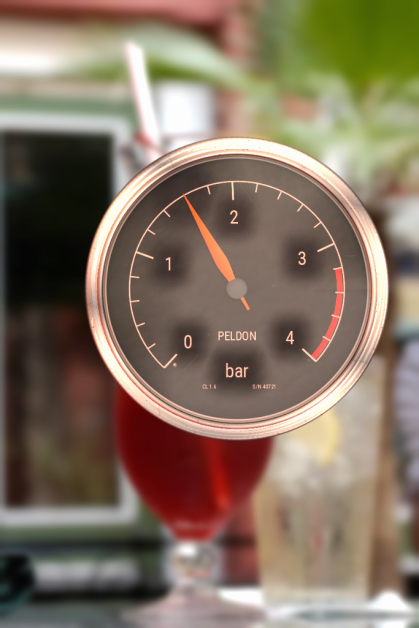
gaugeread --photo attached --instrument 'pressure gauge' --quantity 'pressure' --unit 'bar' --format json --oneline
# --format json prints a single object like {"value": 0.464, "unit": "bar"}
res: {"value": 1.6, "unit": "bar"}
